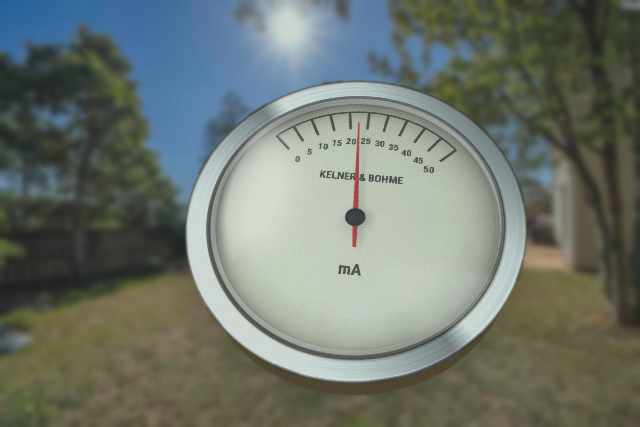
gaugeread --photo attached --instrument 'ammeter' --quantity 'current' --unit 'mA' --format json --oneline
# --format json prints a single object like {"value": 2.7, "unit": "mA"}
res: {"value": 22.5, "unit": "mA"}
